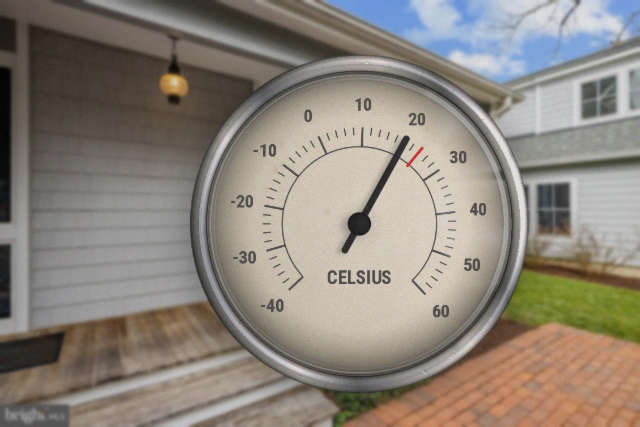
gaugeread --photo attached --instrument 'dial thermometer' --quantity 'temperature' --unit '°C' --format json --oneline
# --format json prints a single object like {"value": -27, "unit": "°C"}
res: {"value": 20, "unit": "°C"}
